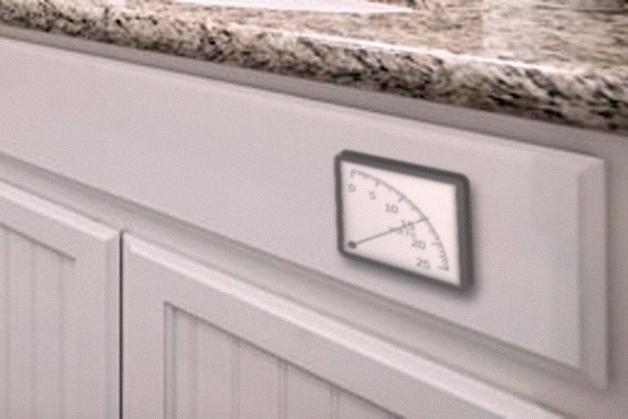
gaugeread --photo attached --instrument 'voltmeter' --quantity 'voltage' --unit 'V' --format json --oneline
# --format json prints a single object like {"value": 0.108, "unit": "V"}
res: {"value": 15, "unit": "V"}
